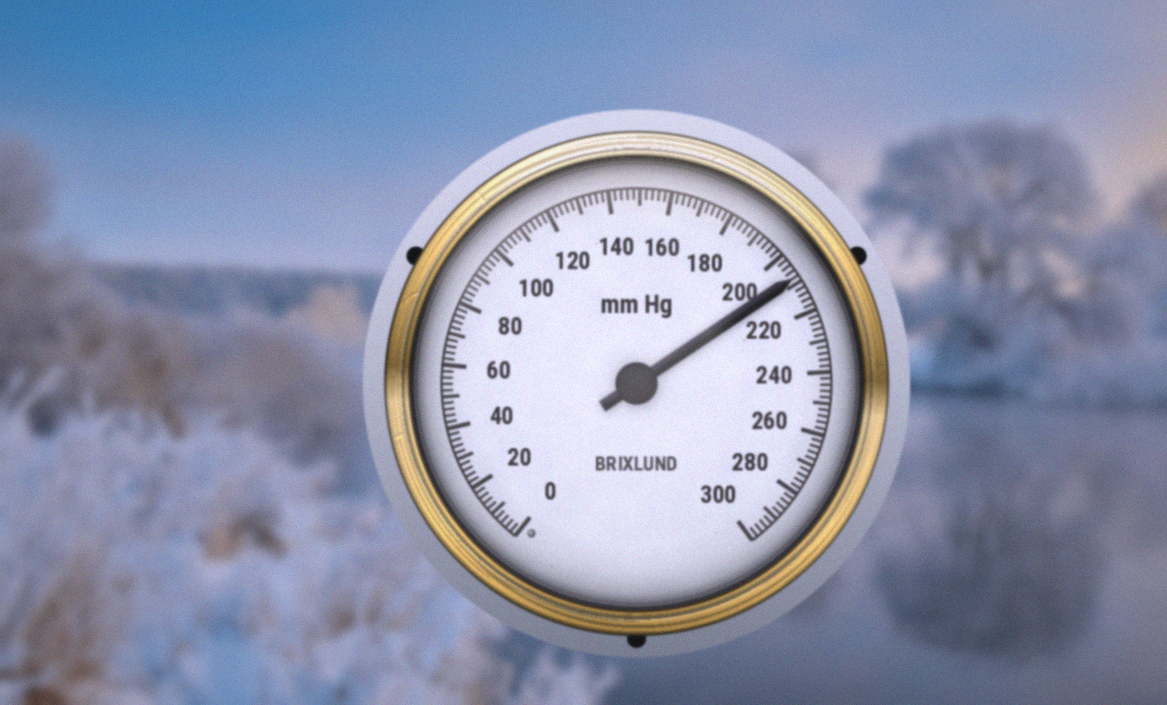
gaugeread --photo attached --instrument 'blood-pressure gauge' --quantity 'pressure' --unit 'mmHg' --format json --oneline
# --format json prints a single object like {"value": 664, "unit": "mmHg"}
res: {"value": 208, "unit": "mmHg"}
